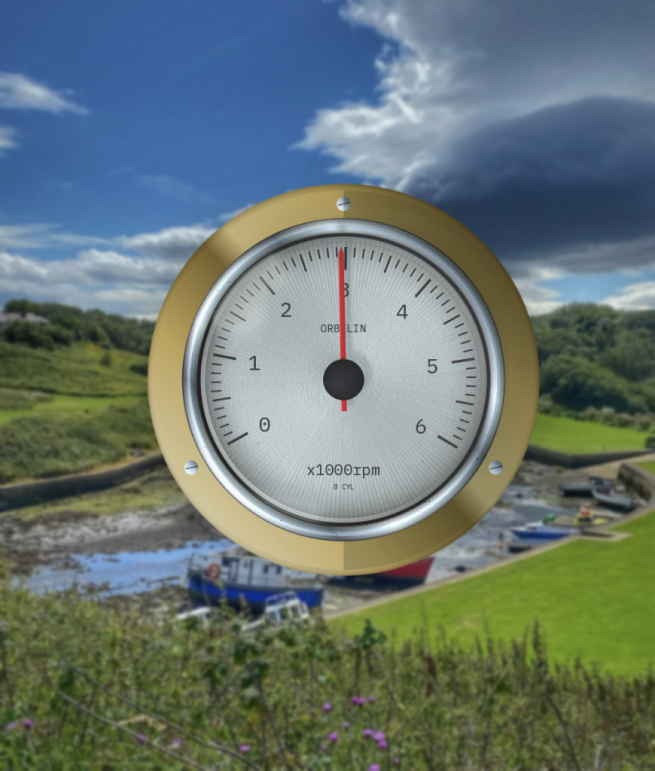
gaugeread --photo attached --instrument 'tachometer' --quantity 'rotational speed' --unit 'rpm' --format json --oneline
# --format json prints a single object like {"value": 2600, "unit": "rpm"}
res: {"value": 2950, "unit": "rpm"}
